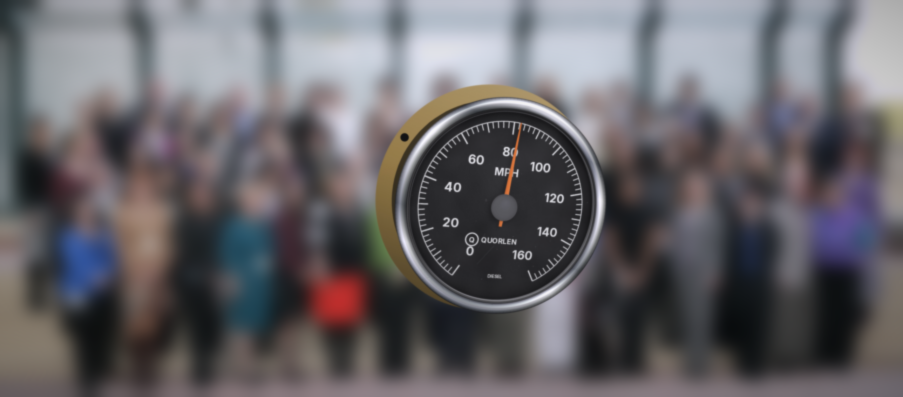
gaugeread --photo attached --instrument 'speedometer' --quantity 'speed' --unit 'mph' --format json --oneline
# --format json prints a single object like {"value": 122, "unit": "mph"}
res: {"value": 82, "unit": "mph"}
